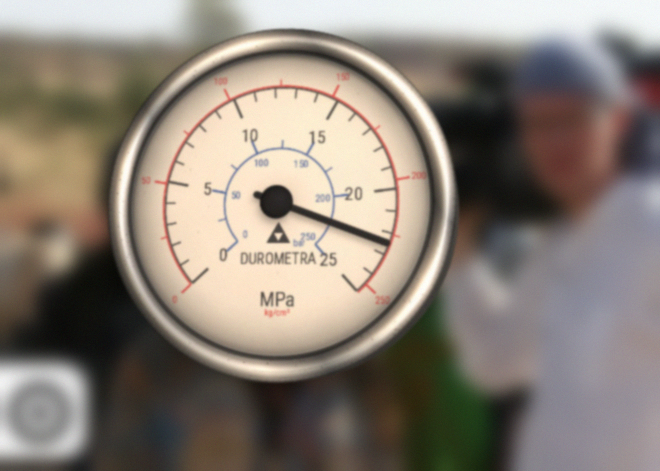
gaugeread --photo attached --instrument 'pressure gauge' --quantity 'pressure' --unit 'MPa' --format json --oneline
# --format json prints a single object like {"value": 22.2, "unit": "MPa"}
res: {"value": 22.5, "unit": "MPa"}
